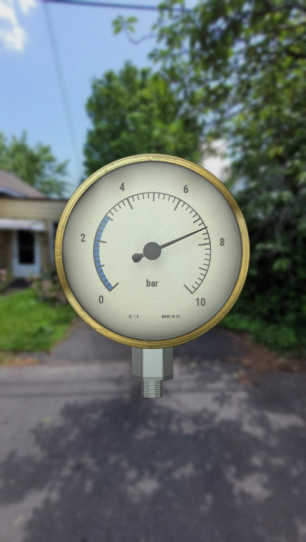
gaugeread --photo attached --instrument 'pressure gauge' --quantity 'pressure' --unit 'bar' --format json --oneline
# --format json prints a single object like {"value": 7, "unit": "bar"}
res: {"value": 7.4, "unit": "bar"}
